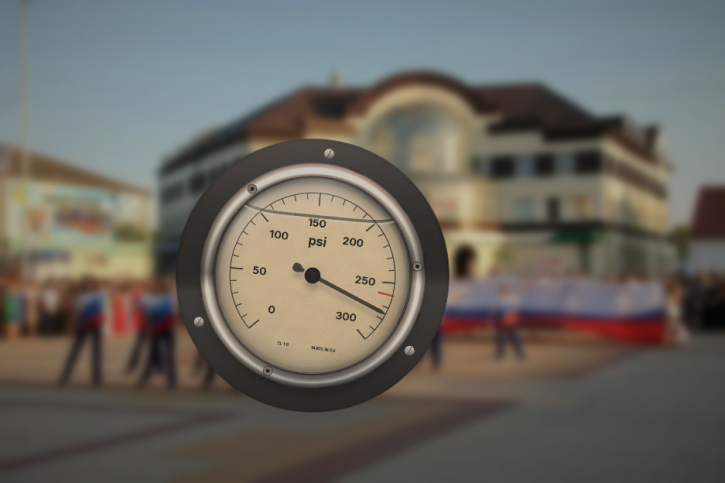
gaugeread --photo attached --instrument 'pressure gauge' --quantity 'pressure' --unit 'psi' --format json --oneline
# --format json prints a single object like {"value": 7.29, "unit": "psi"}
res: {"value": 275, "unit": "psi"}
